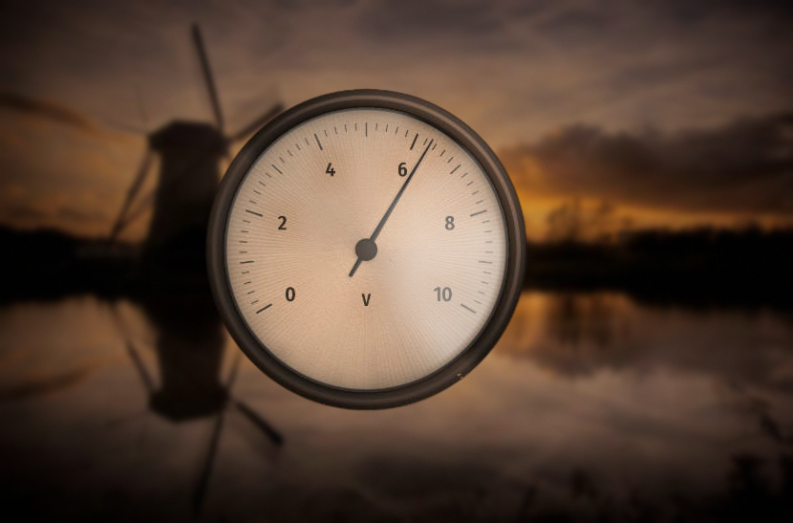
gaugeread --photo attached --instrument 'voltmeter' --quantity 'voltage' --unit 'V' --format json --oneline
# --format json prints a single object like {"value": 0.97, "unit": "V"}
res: {"value": 6.3, "unit": "V"}
